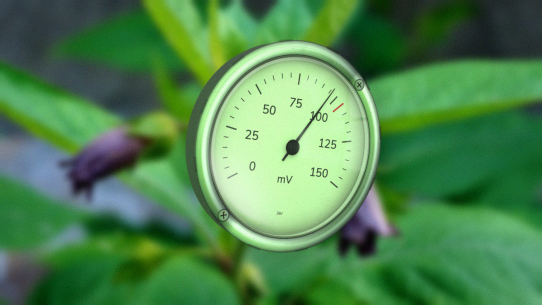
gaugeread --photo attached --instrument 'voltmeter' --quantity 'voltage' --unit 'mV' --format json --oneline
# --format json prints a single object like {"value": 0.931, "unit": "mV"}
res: {"value": 95, "unit": "mV"}
